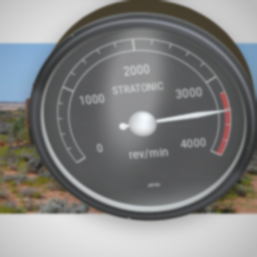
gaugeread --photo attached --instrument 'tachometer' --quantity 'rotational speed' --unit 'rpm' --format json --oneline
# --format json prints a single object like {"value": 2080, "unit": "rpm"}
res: {"value": 3400, "unit": "rpm"}
